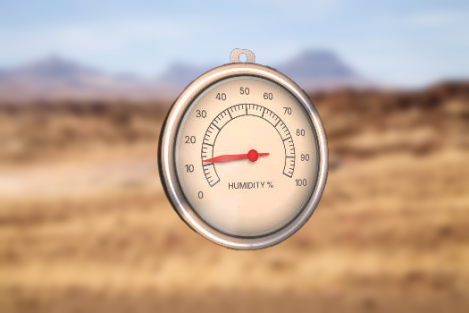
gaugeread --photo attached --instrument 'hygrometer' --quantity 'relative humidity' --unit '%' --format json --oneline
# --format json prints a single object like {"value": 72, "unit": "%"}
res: {"value": 12, "unit": "%"}
